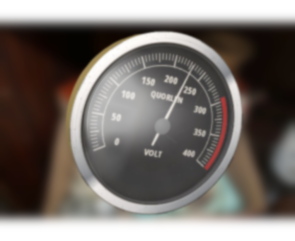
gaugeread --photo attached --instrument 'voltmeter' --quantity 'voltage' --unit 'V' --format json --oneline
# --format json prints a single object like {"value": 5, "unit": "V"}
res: {"value": 225, "unit": "V"}
